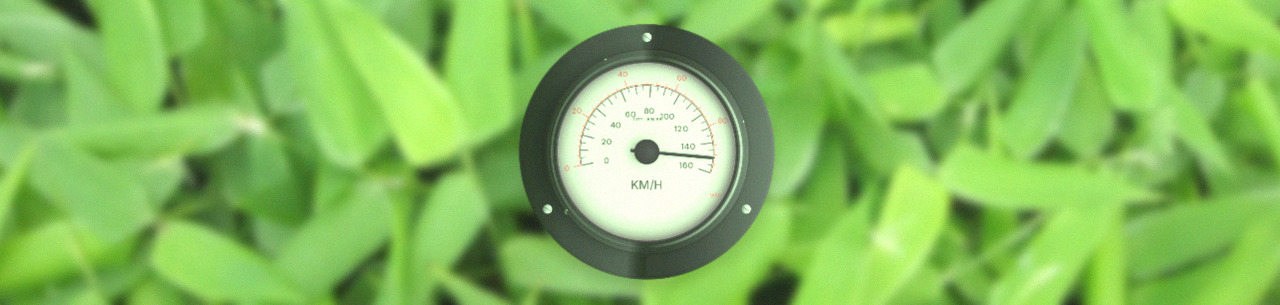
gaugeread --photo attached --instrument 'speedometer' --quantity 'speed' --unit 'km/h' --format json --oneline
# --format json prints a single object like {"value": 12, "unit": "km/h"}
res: {"value": 150, "unit": "km/h"}
